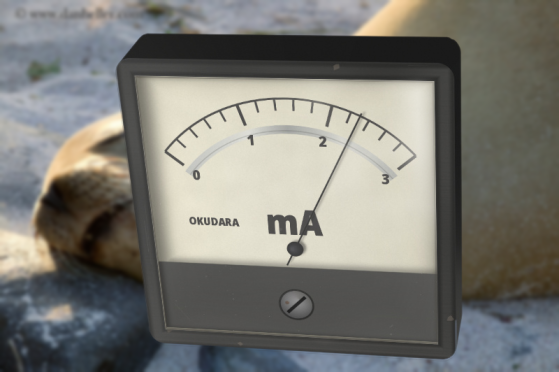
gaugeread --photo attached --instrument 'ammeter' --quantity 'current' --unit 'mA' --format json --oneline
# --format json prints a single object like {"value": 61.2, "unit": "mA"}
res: {"value": 2.3, "unit": "mA"}
